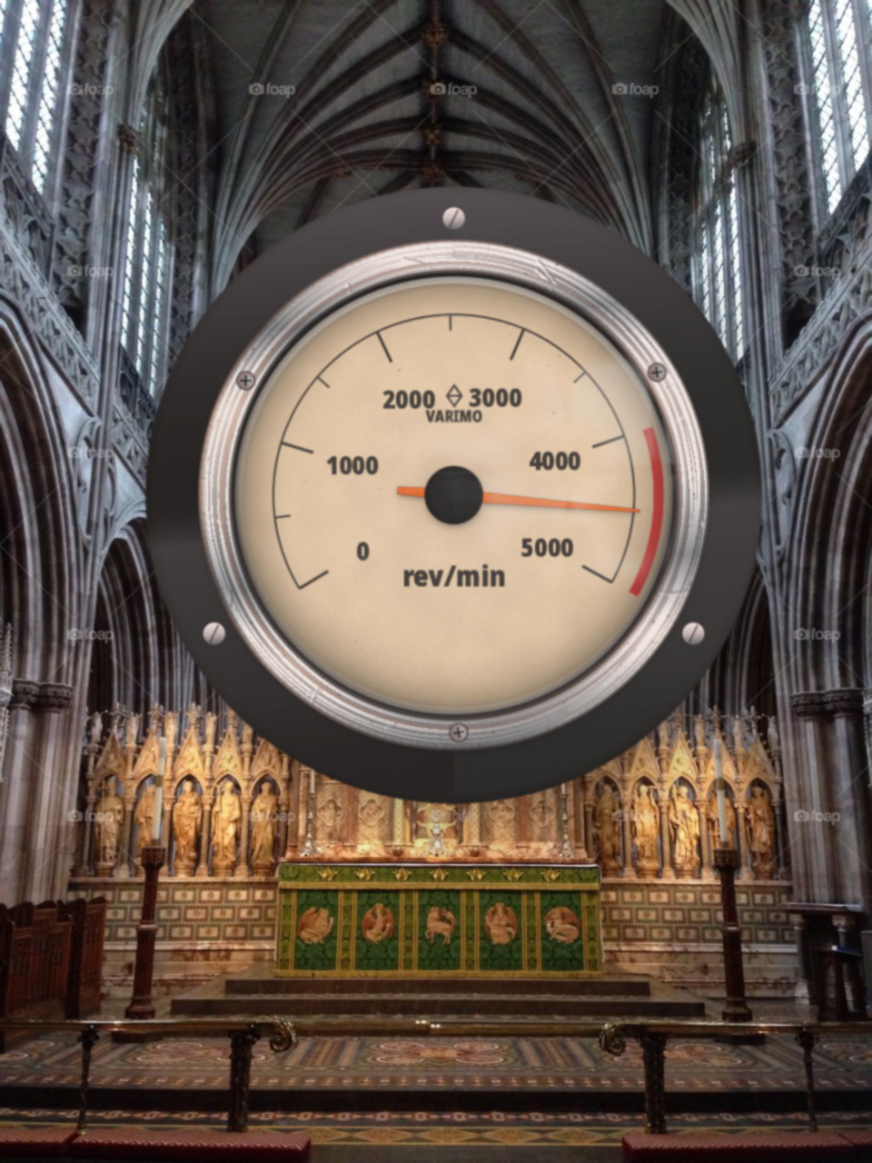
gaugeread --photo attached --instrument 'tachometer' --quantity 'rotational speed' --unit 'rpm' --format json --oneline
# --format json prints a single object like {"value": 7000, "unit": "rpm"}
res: {"value": 4500, "unit": "rpm"}
